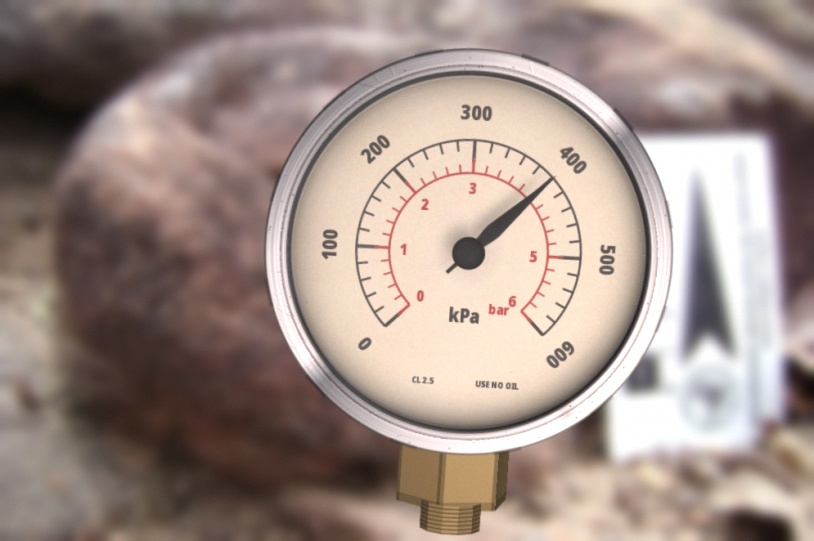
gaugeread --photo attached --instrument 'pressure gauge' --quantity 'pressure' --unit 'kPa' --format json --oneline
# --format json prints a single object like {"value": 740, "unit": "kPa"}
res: {"value": 400, "unit": "kPa"}
